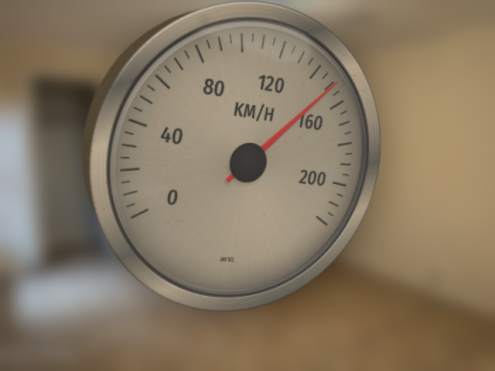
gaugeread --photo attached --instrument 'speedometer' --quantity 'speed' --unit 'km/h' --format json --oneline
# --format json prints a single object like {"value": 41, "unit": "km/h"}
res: {"value": 150, "unit": "km/h"}
